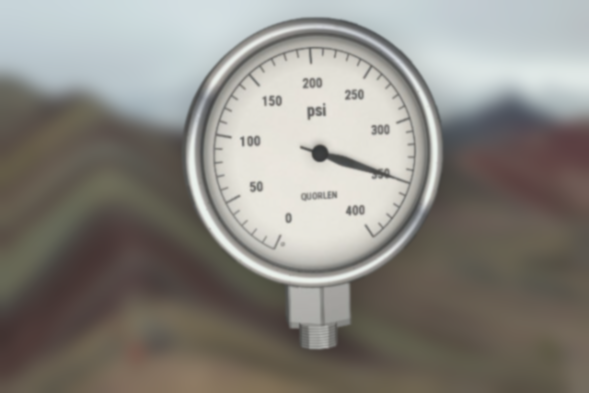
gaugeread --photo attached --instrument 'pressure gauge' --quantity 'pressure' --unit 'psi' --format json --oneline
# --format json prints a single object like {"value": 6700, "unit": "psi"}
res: {"value": 350, "unit": "psi"}
